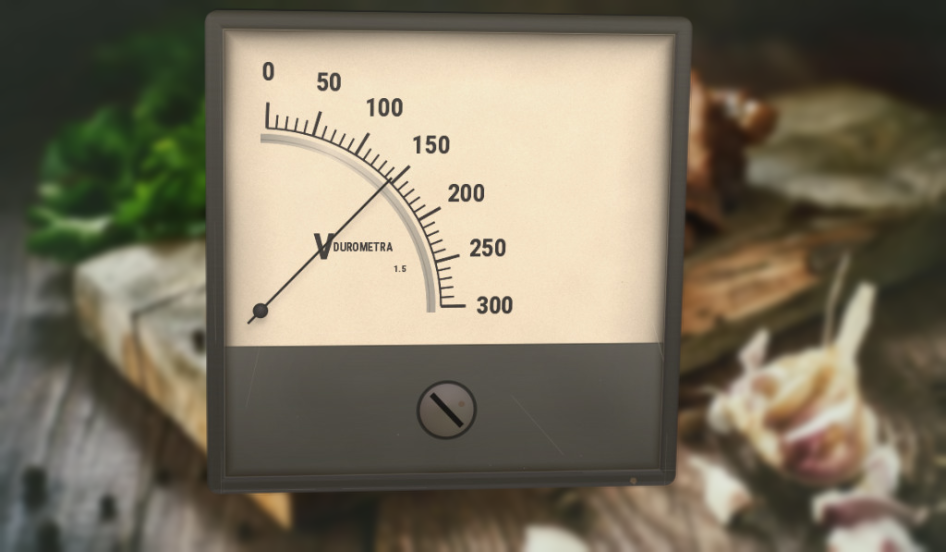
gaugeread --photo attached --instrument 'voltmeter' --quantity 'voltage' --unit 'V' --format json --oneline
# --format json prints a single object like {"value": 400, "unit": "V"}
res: {"value": 145, "unit": "V"}
